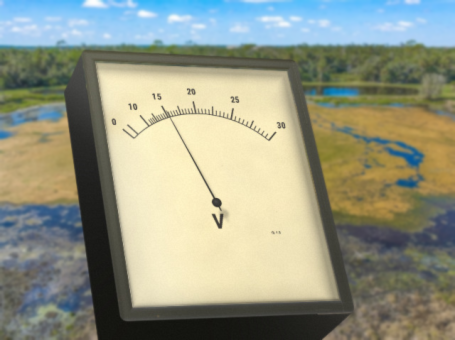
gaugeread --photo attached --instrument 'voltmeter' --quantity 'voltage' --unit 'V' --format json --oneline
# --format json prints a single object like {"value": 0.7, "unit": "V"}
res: {"value": 15, "unit": "V"}
